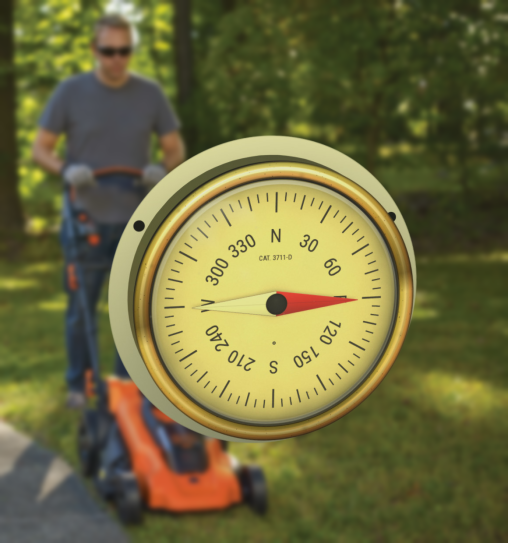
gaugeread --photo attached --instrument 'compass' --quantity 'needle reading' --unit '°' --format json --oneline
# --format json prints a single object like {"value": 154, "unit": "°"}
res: {"value": 90, "unit": "°"}
